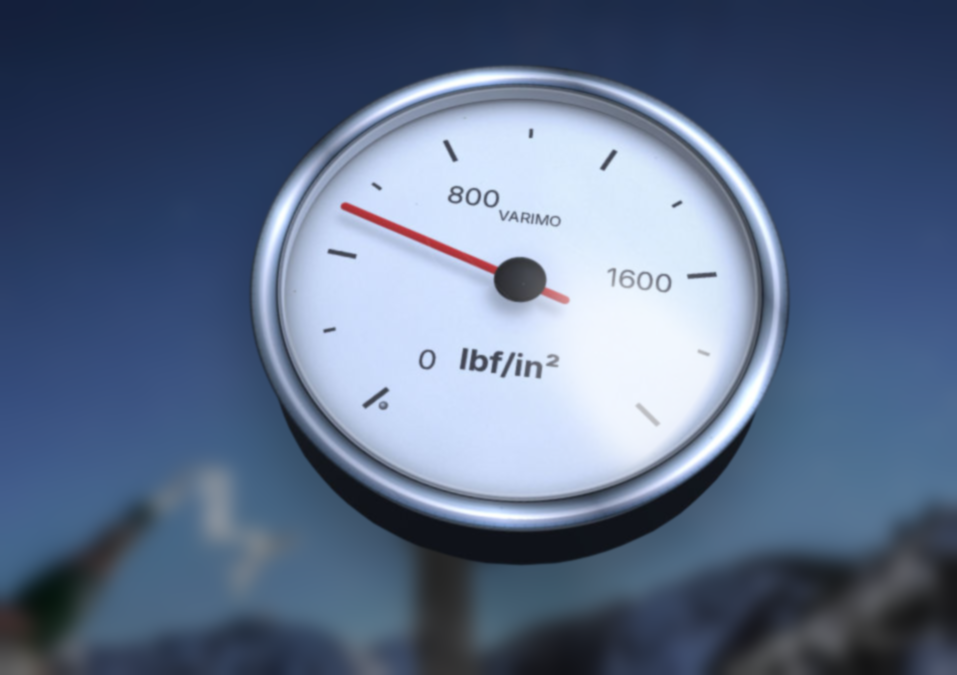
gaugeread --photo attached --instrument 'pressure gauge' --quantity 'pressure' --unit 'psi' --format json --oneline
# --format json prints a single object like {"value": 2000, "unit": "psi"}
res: {"value": 500, "unit": "psi"}
